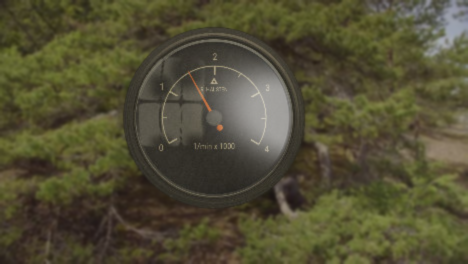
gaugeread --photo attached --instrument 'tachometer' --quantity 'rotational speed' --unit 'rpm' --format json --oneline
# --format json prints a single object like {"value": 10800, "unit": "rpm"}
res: {"value": 1500, "unit": "rpm"}
